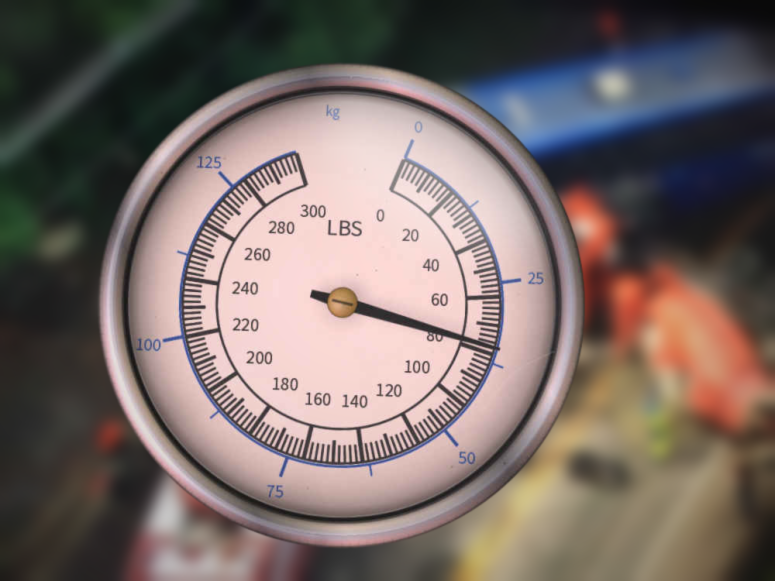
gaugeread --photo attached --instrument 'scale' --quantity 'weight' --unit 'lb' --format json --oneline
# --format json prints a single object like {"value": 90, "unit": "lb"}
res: {"value": 78, "unit": "lb"}
